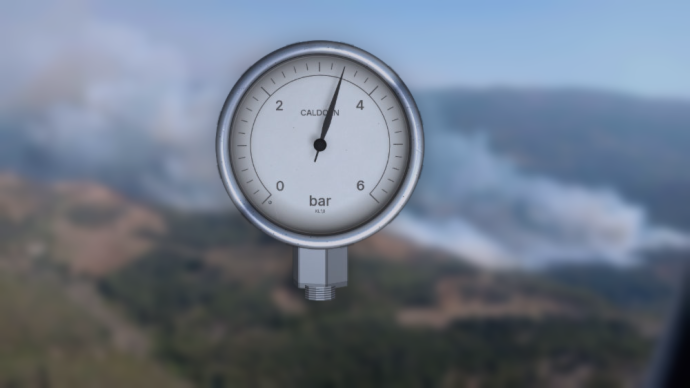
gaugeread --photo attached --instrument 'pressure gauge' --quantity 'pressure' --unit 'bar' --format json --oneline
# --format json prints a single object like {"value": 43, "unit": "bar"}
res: {"value": 3.4, "unit": "bar"}
